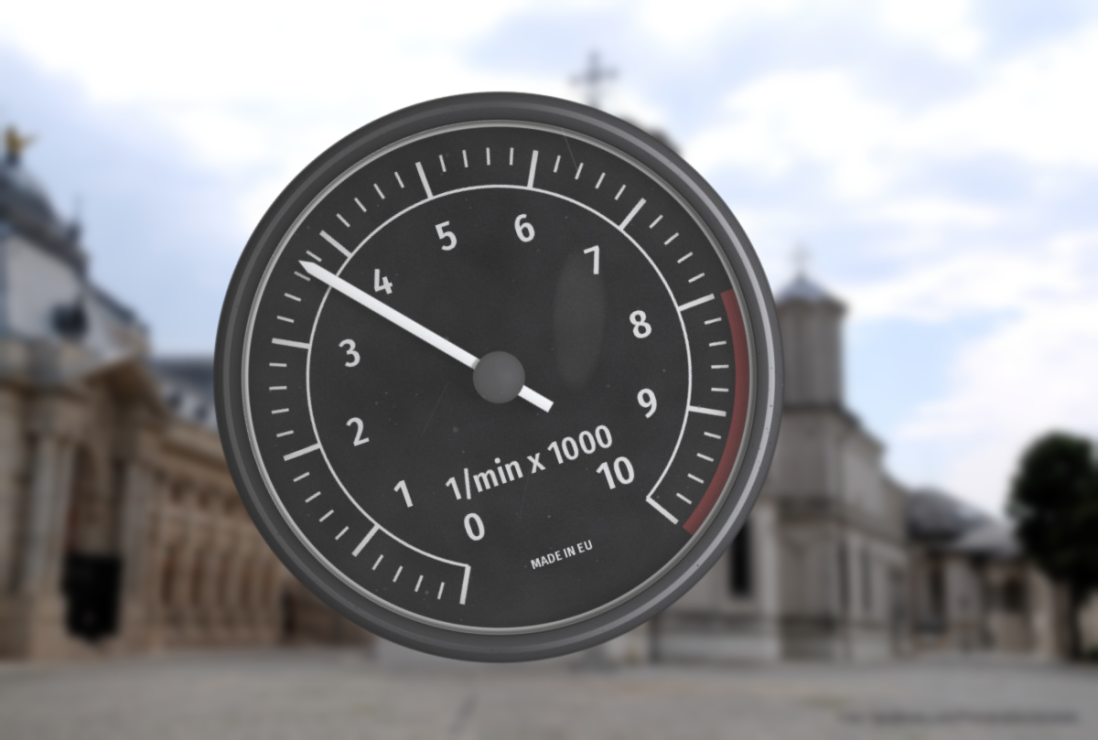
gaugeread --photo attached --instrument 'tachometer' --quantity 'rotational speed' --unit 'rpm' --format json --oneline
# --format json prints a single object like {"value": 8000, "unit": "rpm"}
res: {"value": 3700, "unit": "rpm"}
